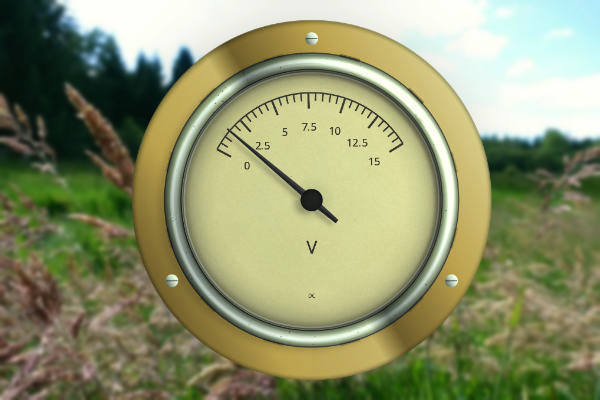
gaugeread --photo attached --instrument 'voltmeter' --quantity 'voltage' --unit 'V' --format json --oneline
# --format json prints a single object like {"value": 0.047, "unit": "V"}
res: {"value": 1.5, "unit": "V"}
